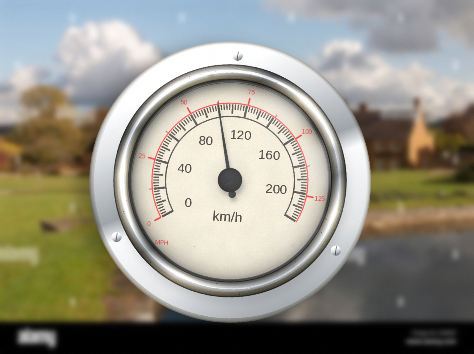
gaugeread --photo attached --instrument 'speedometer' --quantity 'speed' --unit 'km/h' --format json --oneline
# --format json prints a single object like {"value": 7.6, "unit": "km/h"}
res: {"value": 100, "unit": "km/h"}
